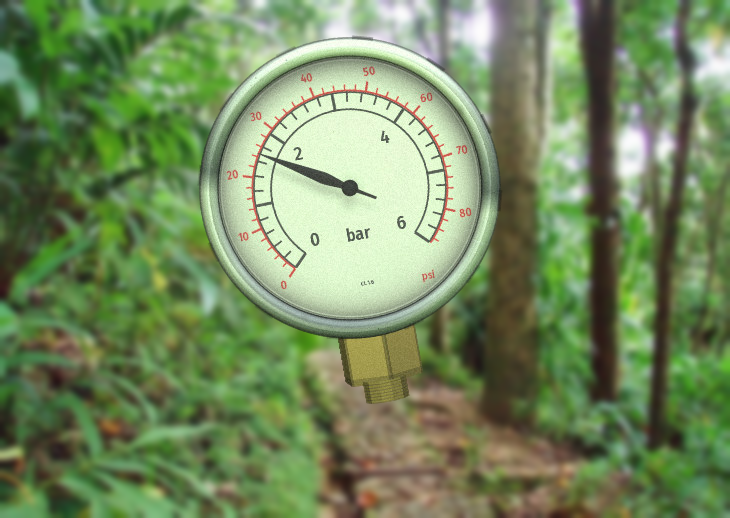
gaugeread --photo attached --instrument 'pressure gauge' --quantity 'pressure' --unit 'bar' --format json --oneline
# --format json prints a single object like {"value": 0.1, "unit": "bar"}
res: {"value": 1.7, "unit": "bar"}
